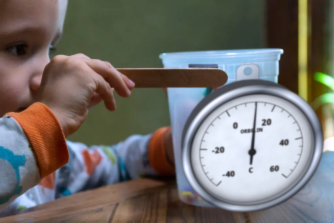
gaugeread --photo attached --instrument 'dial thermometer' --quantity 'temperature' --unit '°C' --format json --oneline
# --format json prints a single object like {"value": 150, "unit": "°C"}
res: {"value": 12, "unit": "°C"}
